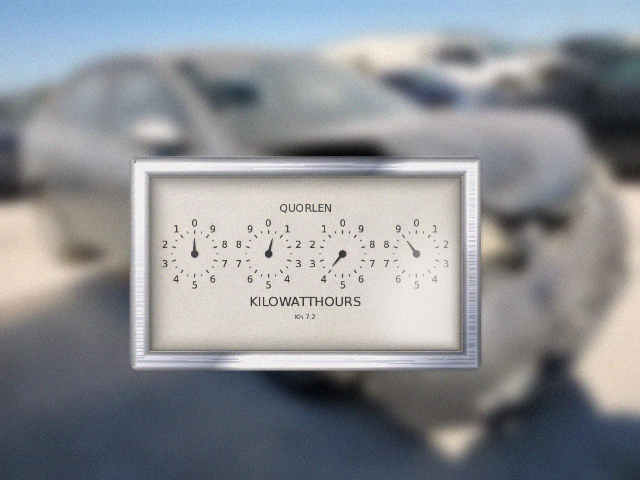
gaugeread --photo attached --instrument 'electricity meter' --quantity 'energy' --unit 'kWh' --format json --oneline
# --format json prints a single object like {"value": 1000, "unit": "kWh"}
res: {"value": 39, "unit": "kWh"}
